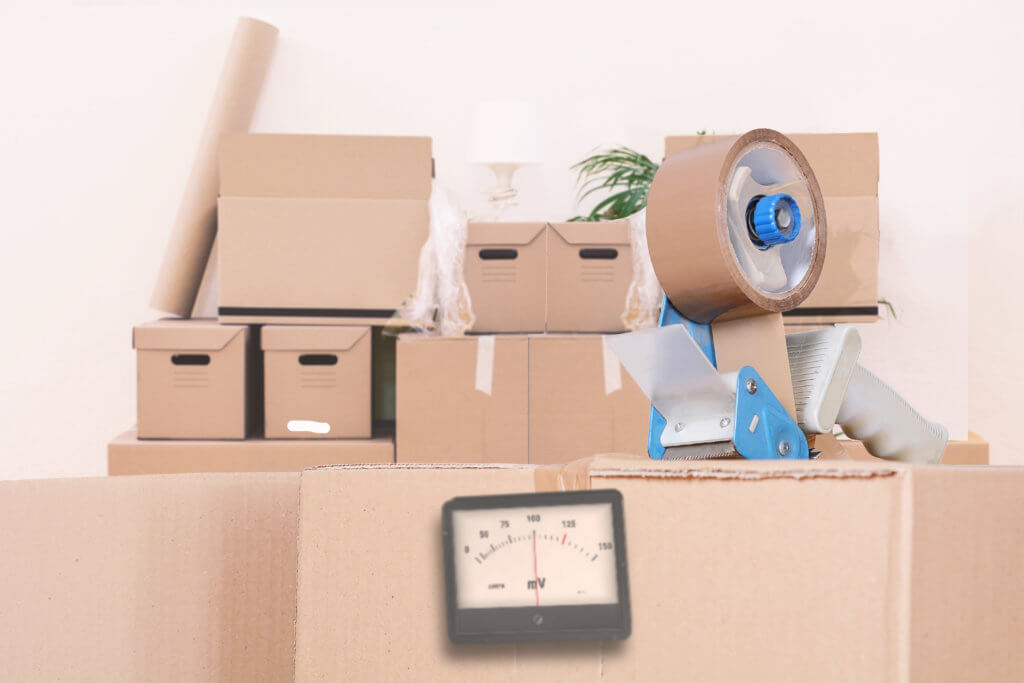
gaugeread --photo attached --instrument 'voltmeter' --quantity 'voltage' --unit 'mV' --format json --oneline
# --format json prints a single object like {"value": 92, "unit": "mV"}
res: {"value": 100, "unit": "mV"}
